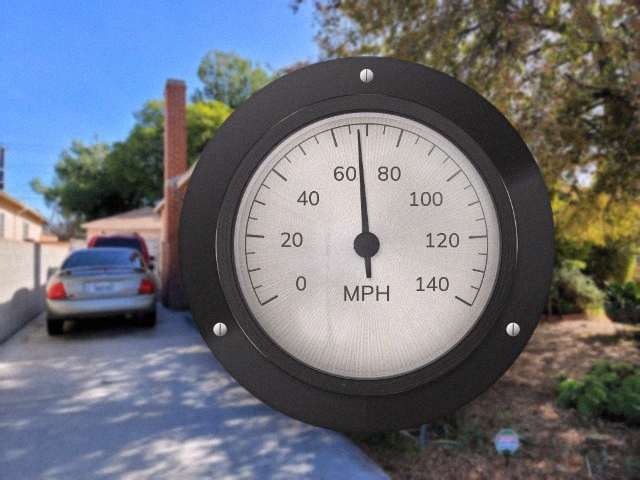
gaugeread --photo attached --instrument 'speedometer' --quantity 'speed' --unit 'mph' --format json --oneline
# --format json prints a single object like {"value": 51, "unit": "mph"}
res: {"value": 67.5, "unit": "mph"}
